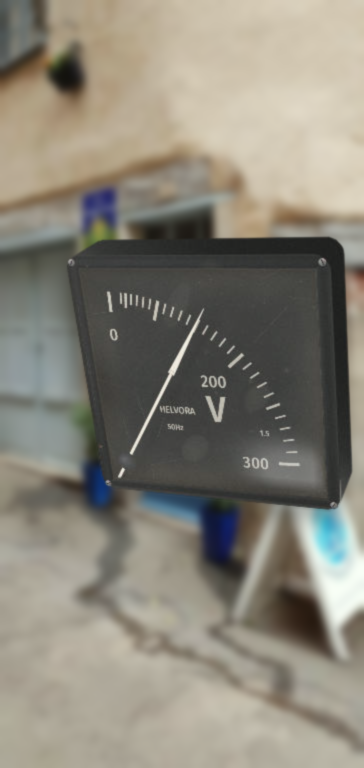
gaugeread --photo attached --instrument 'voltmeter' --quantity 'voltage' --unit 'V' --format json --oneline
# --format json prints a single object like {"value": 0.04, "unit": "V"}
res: {"value": 150, "unit": "V"}
